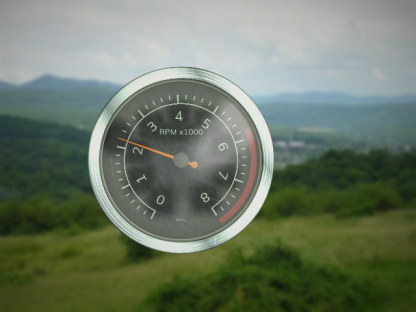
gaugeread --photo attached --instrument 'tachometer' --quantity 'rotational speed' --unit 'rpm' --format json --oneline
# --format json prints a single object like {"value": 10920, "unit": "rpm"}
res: {"value": 2200, "unit": "rpm"}
